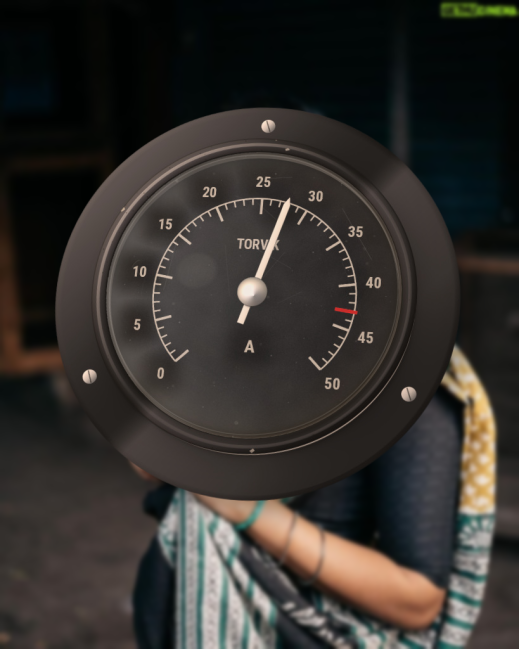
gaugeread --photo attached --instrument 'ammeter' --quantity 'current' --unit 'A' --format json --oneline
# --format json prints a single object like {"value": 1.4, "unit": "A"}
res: {"value": 28, "unit": "A"}
